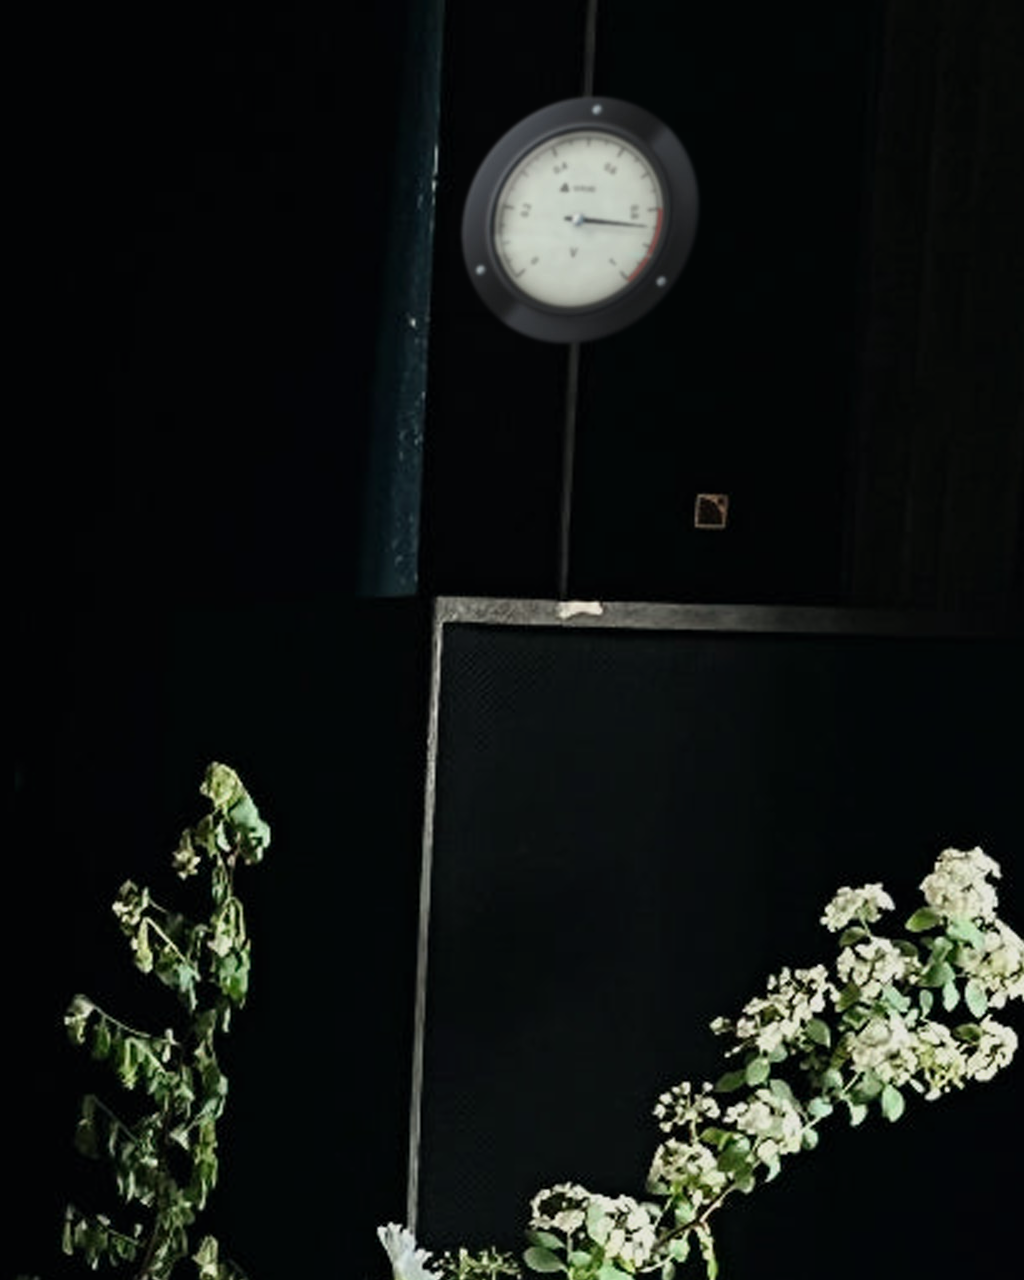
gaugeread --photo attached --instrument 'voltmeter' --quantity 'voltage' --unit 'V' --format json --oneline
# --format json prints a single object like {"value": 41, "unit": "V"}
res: {"value": 0.85, "unit": "V"}
